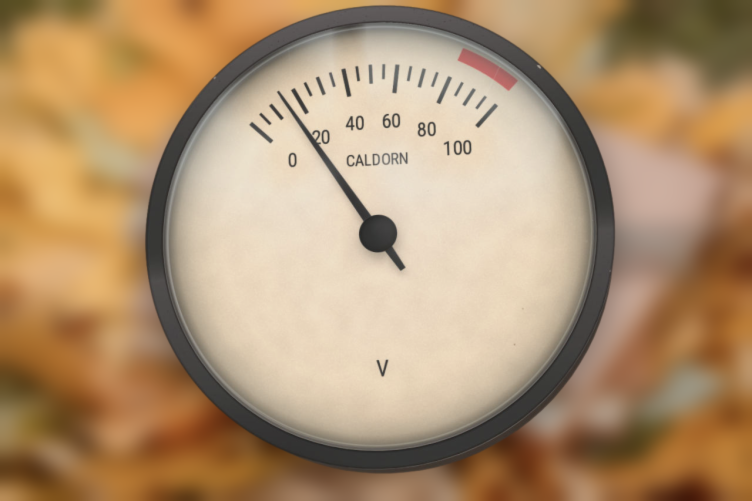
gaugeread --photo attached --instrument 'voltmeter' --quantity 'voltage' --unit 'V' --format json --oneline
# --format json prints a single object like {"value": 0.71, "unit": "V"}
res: {"value": 15, "unit": "V"}
